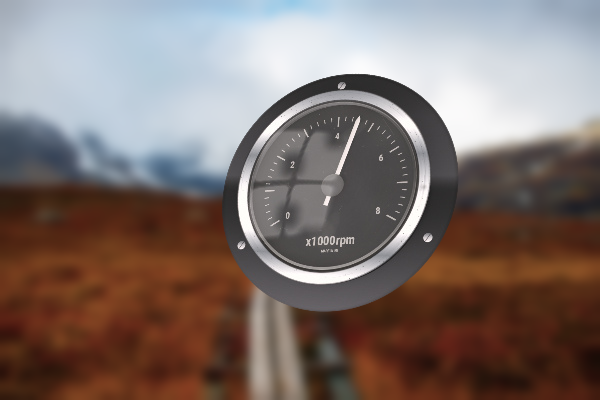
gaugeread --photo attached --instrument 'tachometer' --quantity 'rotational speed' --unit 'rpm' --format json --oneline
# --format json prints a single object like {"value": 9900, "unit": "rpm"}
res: {"value": 4600, "unit": "rpm"}
